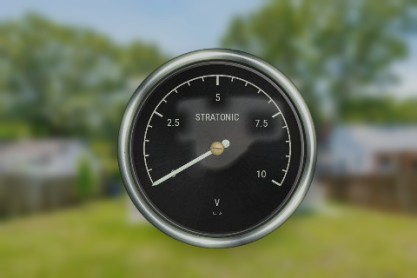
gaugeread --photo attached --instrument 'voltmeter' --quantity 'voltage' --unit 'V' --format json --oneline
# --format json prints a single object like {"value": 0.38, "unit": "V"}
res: {"value": 0, "unit": "V"}
